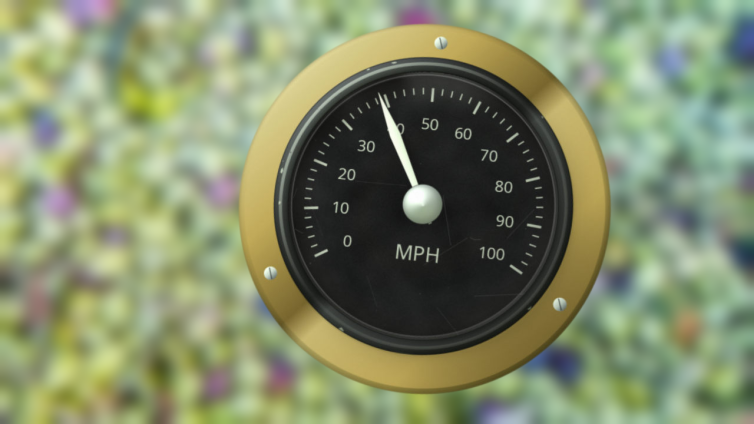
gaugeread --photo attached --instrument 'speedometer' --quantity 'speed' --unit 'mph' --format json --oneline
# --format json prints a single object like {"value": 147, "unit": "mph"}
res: {"value": 39, "unit": "mph"}
